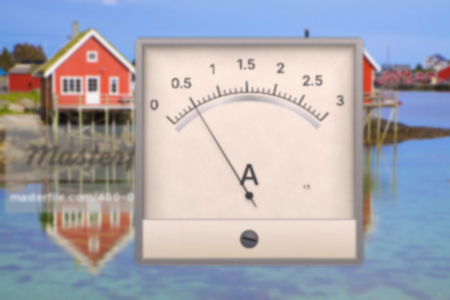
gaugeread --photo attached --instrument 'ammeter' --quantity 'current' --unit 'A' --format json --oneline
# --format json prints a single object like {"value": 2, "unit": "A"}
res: {"value": 0.5, "unit": "A"}
